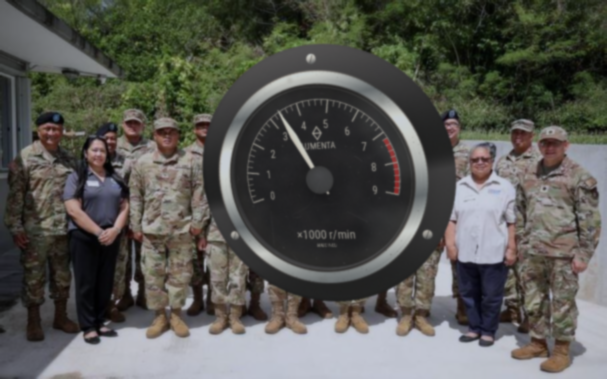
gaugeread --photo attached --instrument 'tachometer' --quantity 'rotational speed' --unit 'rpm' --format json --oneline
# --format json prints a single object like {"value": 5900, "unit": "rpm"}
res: {"value": 3400, "unit": "rpm"}
